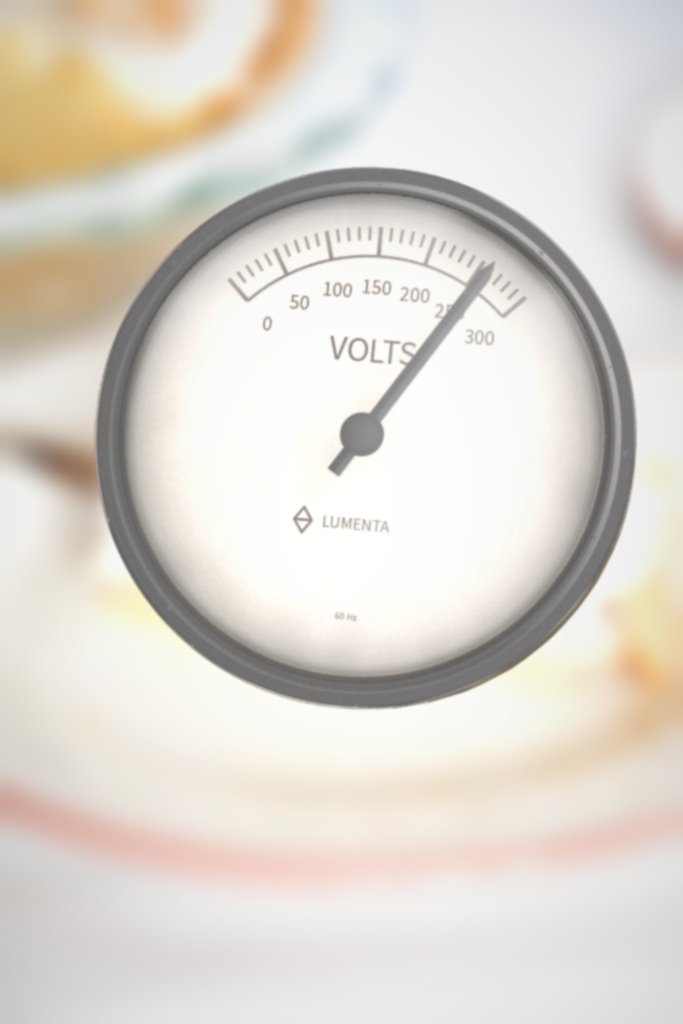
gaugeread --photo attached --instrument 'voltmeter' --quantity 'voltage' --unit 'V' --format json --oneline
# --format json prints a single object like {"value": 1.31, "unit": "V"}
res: {"value": 260, "unit": "V"}
